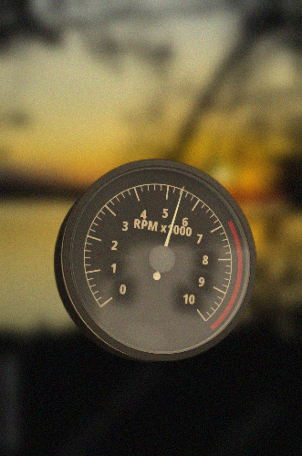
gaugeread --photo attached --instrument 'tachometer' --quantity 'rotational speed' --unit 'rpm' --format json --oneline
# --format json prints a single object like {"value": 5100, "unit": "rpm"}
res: {"value": 5400, "unit": "rpm"}
